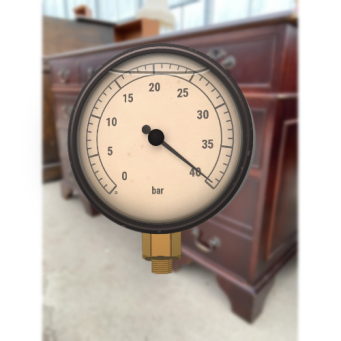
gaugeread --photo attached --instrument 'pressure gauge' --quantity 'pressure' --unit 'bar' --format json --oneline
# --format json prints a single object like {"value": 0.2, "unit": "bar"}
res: {"value": 39.5, "unit": "bar"}
